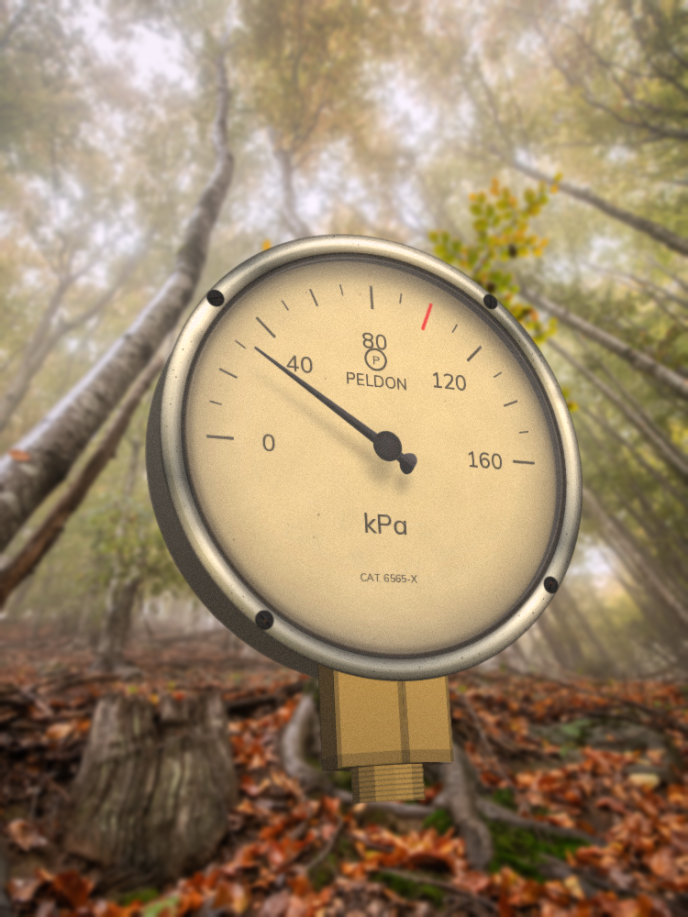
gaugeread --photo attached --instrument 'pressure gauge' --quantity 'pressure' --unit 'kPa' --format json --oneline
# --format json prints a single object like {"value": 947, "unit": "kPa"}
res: {"value": 30, "unit": "kPa"}
